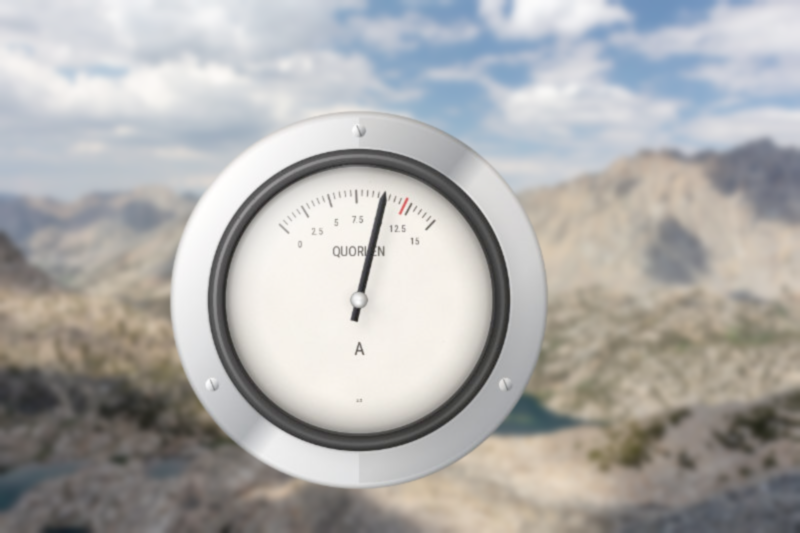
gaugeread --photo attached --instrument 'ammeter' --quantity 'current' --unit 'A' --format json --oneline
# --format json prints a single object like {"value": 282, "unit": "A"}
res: {"value": 10, "unit": "A"}
